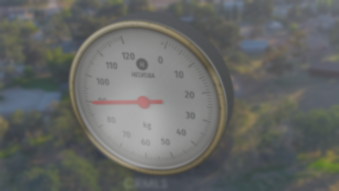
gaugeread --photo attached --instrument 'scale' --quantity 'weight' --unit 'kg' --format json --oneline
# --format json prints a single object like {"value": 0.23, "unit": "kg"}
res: {"value": 90, "unit": "kg"}
